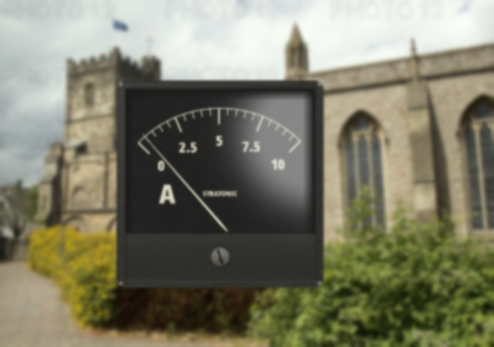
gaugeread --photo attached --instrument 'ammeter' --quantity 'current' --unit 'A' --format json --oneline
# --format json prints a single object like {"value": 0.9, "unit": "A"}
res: {"value": 0.5, "unit": "A"}
